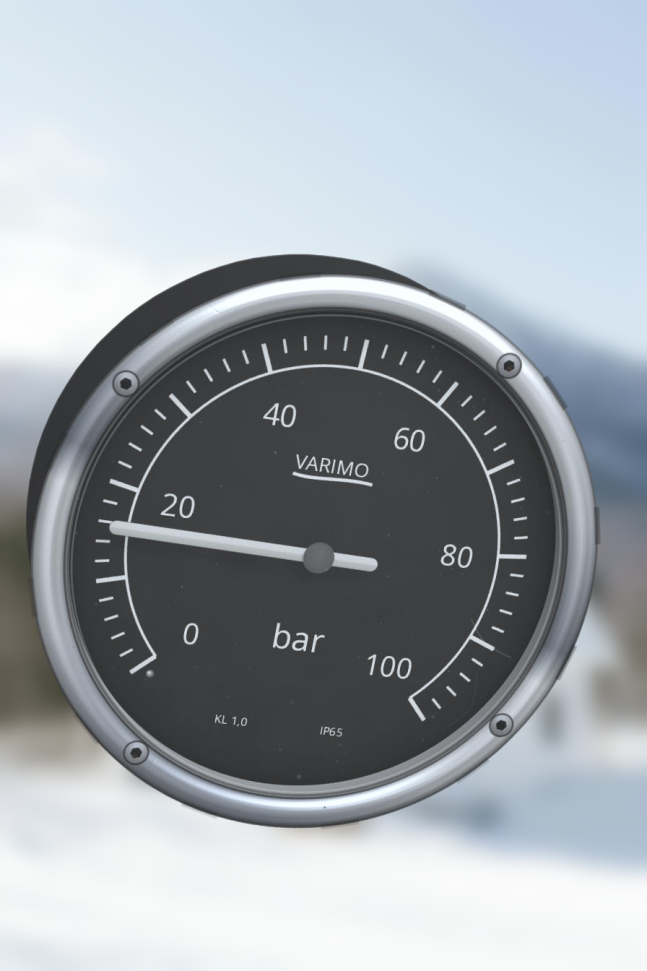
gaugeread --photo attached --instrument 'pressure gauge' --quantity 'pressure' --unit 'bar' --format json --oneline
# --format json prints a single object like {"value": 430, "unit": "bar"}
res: {"value": 16, "unit": "bar"}
